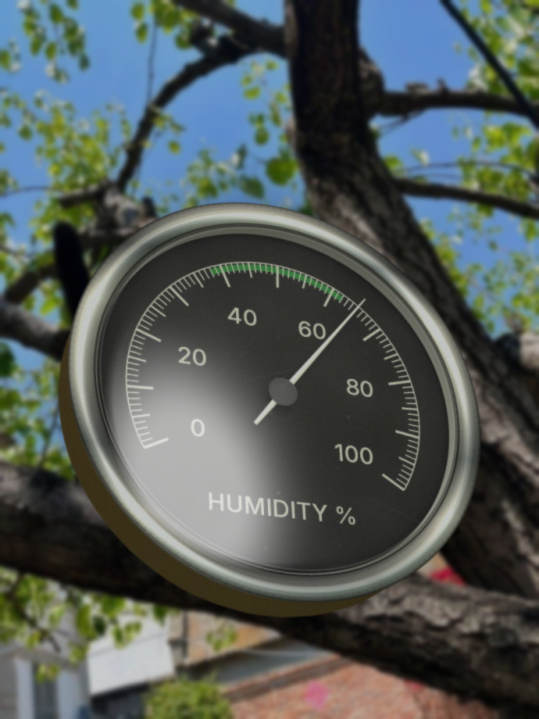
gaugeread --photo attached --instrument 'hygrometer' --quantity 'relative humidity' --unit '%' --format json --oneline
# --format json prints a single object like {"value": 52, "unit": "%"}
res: {"value": 65, "unit": "%"}
